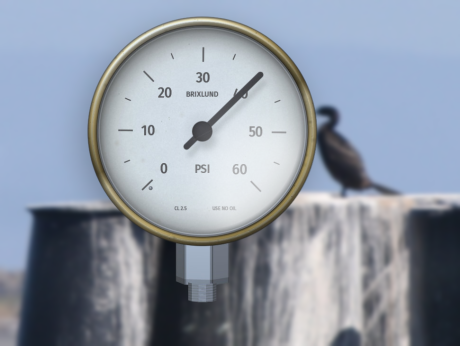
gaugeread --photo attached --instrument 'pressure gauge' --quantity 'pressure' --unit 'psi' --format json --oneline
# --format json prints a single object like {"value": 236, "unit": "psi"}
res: {"value": 40, "unit": "psi"}
